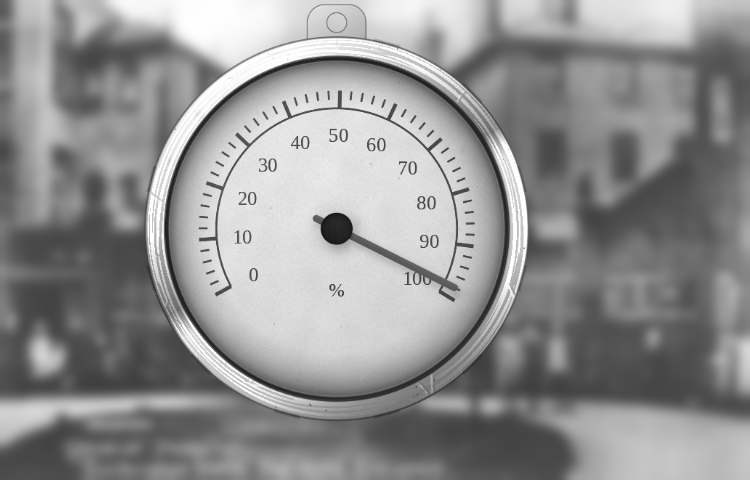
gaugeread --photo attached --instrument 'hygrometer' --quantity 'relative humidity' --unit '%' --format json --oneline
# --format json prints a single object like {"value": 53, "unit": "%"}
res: {"value": 98, "unit": "%"}
